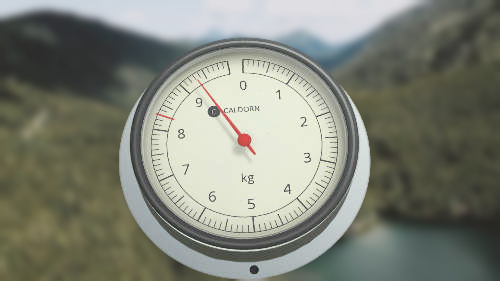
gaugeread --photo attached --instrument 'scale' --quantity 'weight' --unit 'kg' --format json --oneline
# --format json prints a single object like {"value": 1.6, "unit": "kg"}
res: {"value": 9.3, "unit": "kg"}
